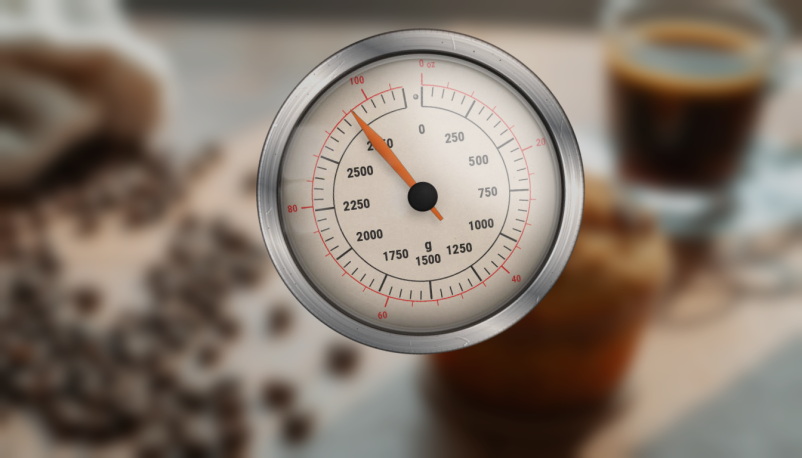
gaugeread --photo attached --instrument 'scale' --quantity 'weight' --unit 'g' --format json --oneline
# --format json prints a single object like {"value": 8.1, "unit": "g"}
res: {"value": 2750, "unit": "g"}
